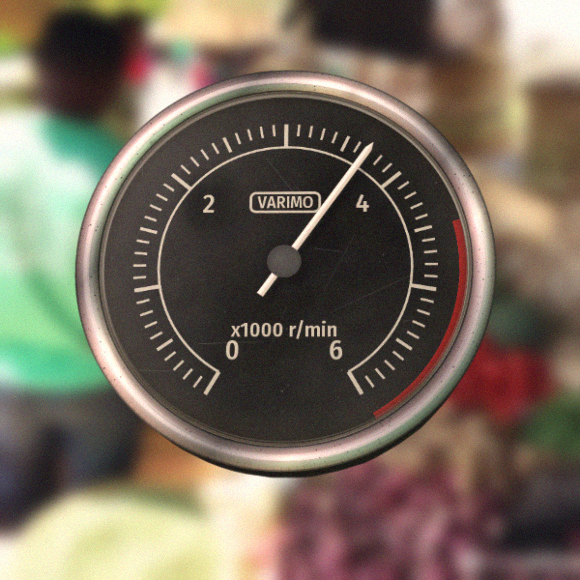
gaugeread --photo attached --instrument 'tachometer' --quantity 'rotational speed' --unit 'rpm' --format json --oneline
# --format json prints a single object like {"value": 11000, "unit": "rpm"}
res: {"value": 3700, "unit": "rpm"}
